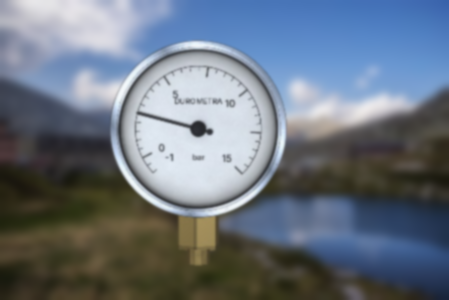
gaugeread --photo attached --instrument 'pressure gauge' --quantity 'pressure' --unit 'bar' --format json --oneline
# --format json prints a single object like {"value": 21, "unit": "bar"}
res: {"value": 2.5, "unit": "bar"}
